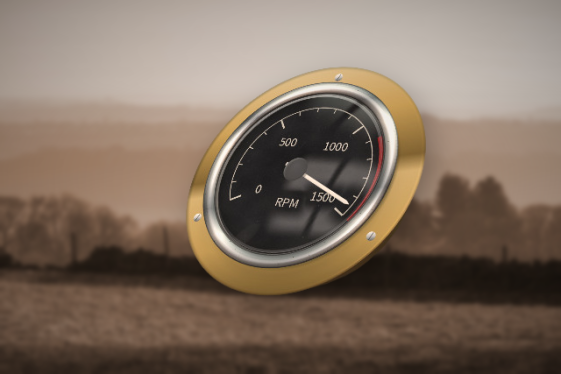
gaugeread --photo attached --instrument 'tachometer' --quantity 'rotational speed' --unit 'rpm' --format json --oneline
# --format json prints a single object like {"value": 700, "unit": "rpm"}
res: {"value": 1450, "unit": "rpm"}
